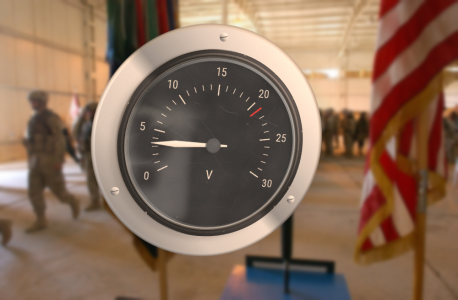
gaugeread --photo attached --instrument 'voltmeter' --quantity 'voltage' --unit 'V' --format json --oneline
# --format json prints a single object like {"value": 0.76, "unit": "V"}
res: {"value": 3.5, "unit": "V"}
